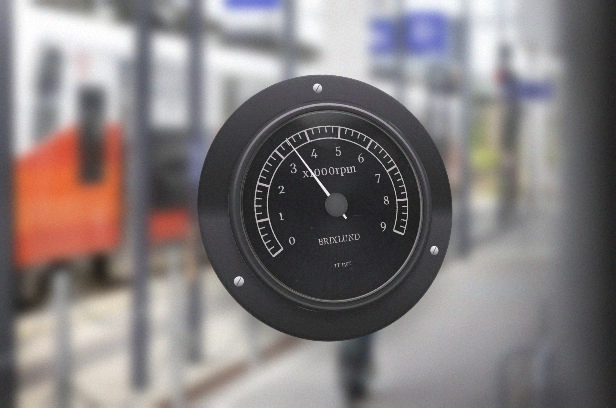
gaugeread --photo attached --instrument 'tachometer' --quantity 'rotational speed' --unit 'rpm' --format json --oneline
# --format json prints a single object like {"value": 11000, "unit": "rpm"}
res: {"value": 3400, "unit": "rpm"}
